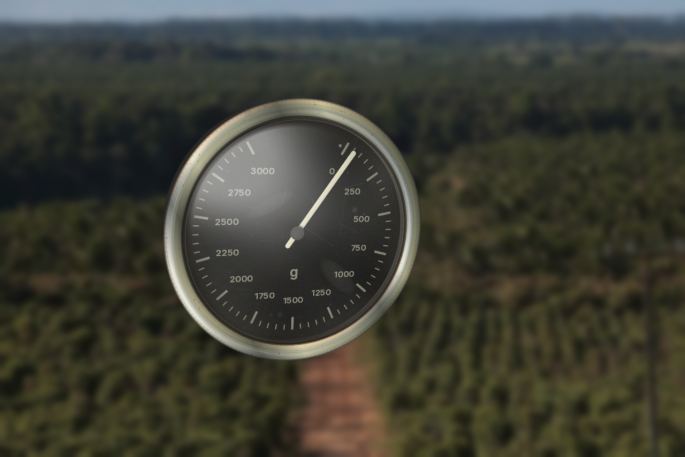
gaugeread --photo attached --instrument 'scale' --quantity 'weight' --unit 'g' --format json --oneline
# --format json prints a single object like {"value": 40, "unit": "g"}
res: {"value": 50, "unit": "g"}
